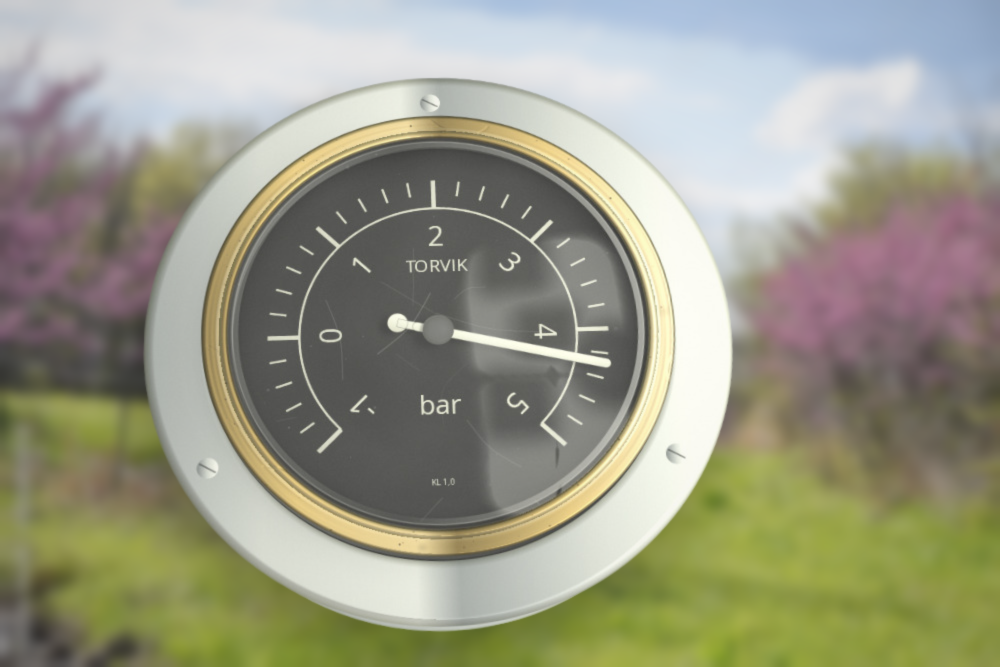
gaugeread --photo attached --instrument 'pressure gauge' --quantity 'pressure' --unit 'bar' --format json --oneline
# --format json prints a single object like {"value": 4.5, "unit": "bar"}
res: {"value": 4.3, "unit": "bar"}
